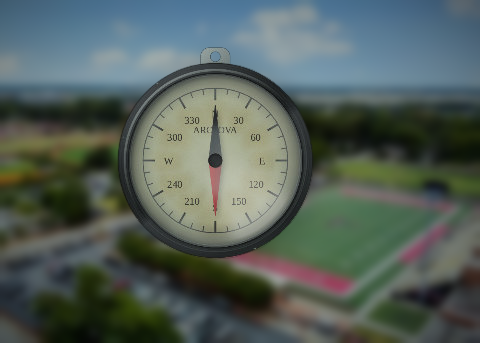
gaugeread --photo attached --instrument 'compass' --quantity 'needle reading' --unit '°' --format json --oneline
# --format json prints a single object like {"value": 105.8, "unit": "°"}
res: {"value": 180, "unit": "°"}
